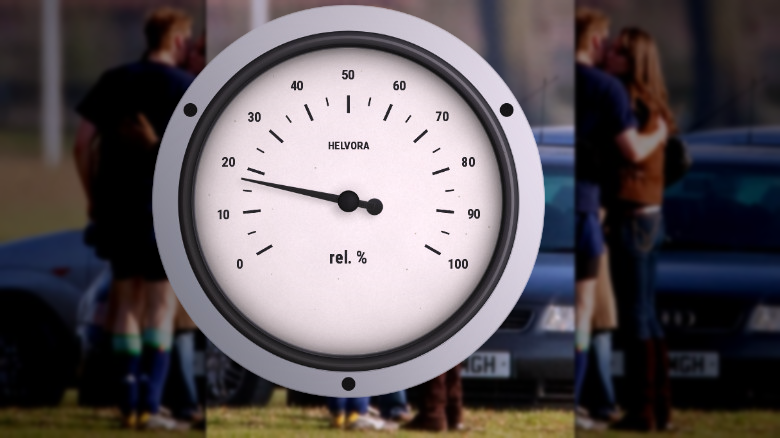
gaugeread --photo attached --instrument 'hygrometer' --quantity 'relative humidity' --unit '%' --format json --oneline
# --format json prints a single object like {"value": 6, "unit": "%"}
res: {"value": 17.5, "unit": "%"}
